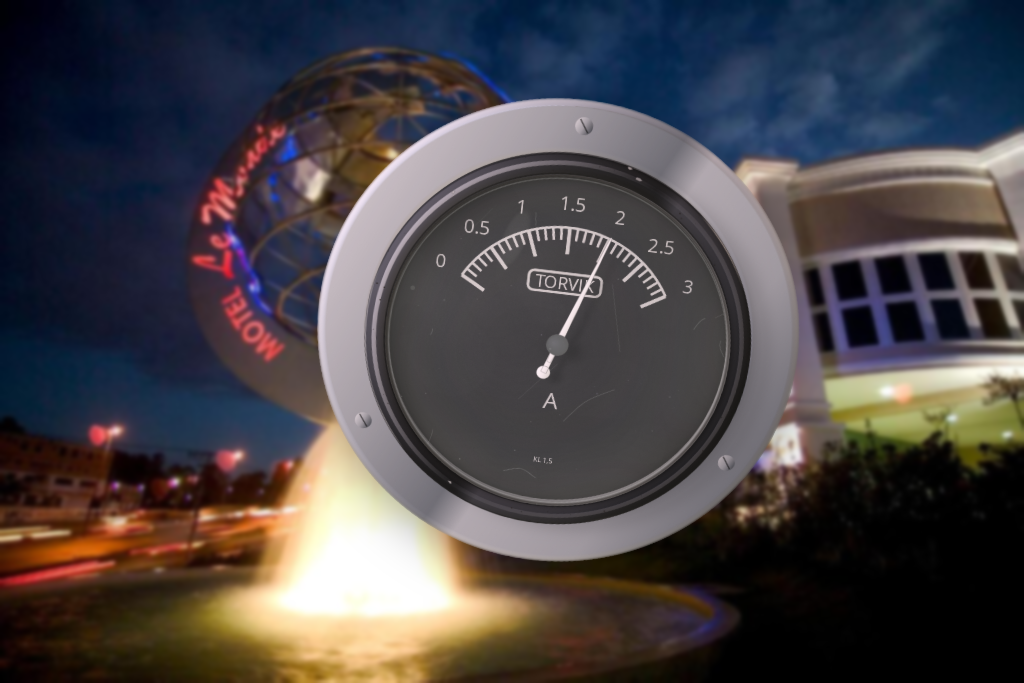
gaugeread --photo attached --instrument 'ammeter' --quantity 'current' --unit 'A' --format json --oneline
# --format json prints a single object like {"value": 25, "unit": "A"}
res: {"value": 2, "unit": "A"}
